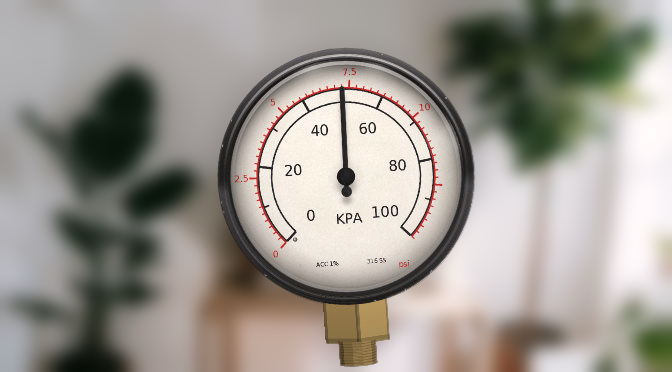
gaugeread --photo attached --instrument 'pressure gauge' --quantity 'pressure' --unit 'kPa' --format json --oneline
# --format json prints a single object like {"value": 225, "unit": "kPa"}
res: {"value": 50, "unit": "kPa"}
